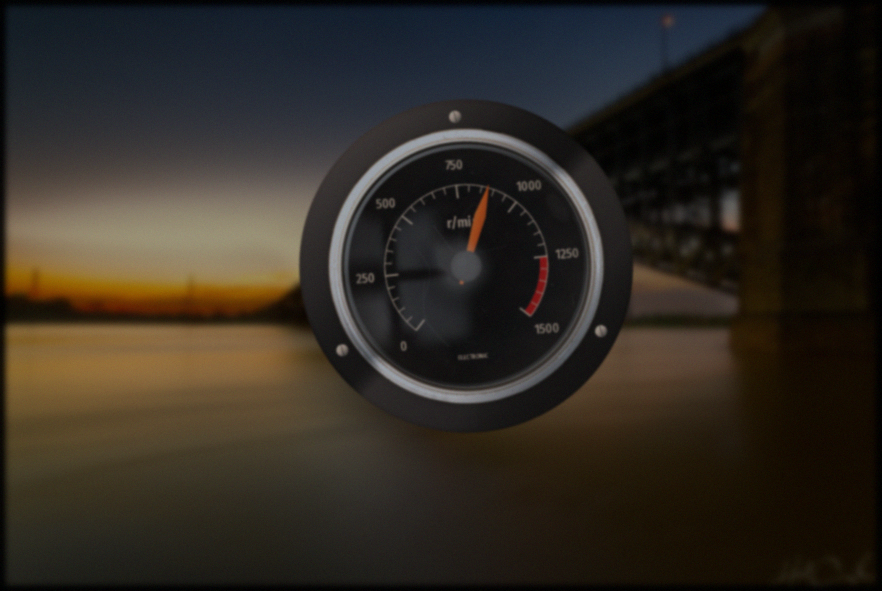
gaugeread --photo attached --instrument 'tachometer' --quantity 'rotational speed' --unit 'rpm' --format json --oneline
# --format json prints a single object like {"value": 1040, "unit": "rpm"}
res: {"value": 875, "unit": "rpm"}
